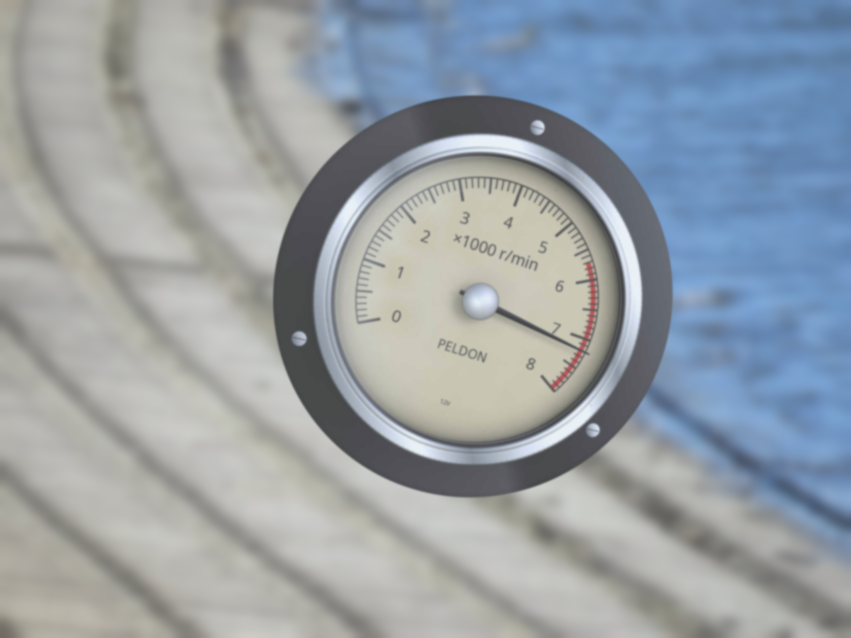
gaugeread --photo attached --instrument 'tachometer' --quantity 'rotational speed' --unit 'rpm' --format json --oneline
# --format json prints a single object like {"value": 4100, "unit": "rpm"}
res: {"value": 7200, "unit": "rpm"}
